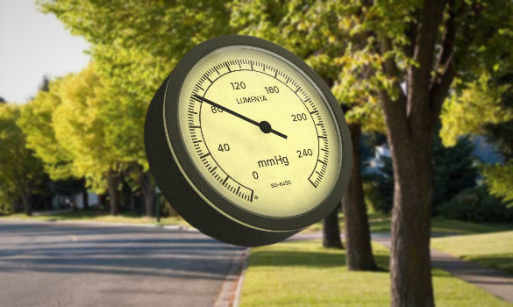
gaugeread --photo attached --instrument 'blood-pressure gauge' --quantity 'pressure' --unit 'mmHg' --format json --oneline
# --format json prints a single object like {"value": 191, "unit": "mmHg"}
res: {"value": 80, "unit": "mmHg"}
